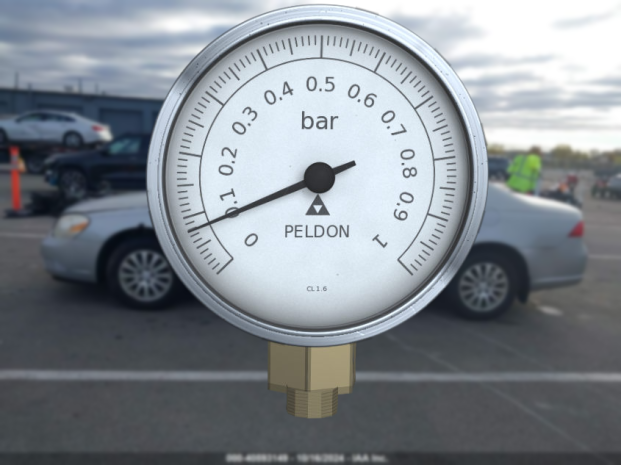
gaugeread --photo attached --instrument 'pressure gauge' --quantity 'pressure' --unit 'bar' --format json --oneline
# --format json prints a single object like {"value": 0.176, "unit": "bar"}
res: {"value": 0.08, "unit": "bar"}
